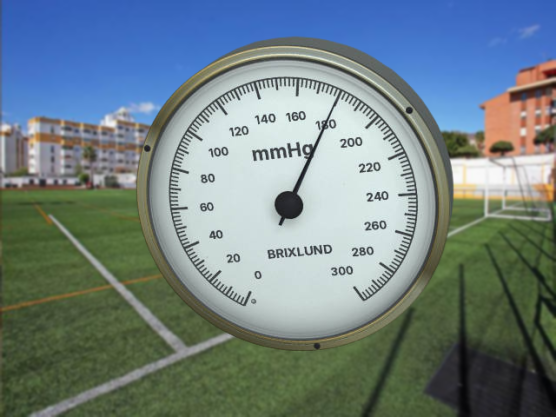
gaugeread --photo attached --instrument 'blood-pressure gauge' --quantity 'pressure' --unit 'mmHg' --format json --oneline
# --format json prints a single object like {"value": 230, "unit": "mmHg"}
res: {"value": 180, "unit": "mmHg"}
